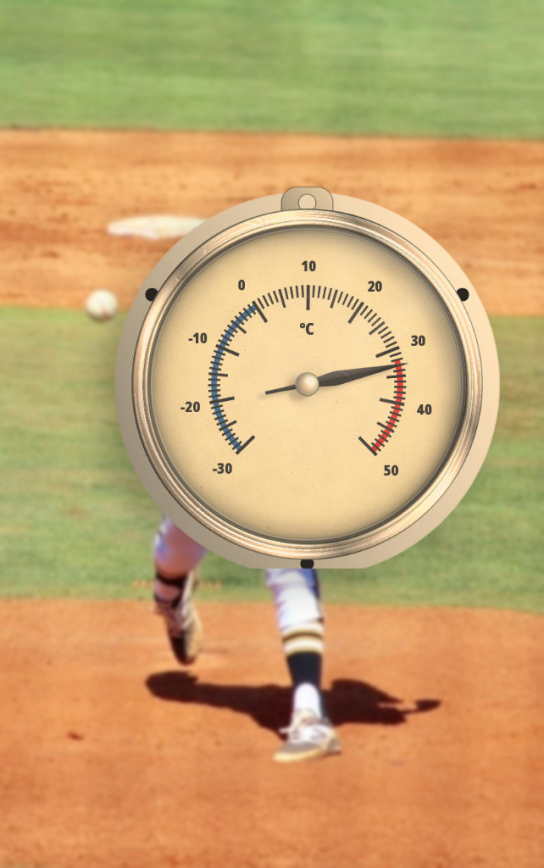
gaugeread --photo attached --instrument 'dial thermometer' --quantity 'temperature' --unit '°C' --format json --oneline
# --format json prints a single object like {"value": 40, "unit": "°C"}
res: {"value": 33, "unit": "°C"}
